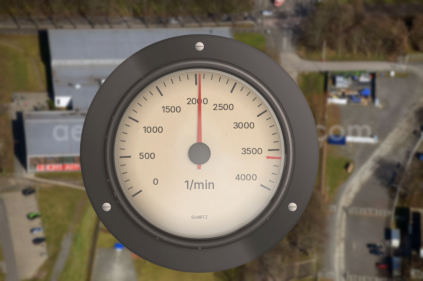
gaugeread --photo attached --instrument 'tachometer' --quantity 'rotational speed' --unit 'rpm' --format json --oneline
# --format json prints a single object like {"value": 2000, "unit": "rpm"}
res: {"value": 2050, "unit": "rpm"}
